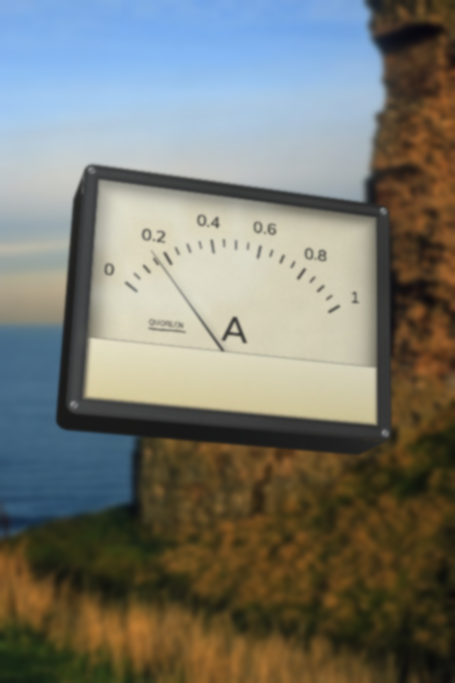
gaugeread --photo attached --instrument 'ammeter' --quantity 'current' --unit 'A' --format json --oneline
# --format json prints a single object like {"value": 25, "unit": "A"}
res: {"value": 0.15, "unit": "A"}
